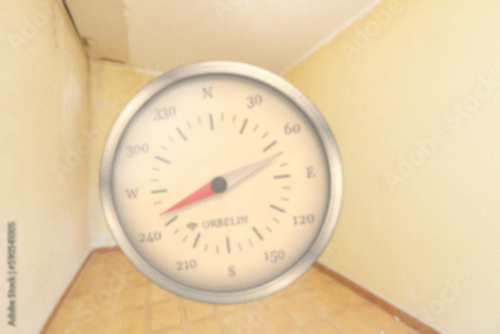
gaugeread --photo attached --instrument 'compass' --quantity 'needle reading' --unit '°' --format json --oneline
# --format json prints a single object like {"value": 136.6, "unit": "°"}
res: {"value": 250, "unit": "°"}
